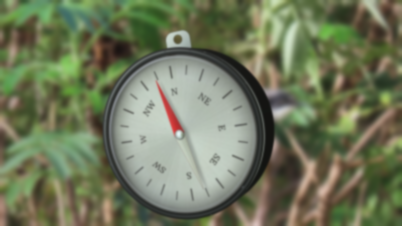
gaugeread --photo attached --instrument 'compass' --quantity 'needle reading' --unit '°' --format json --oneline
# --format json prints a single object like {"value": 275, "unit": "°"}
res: {"value": 345, "unit": "°"}
